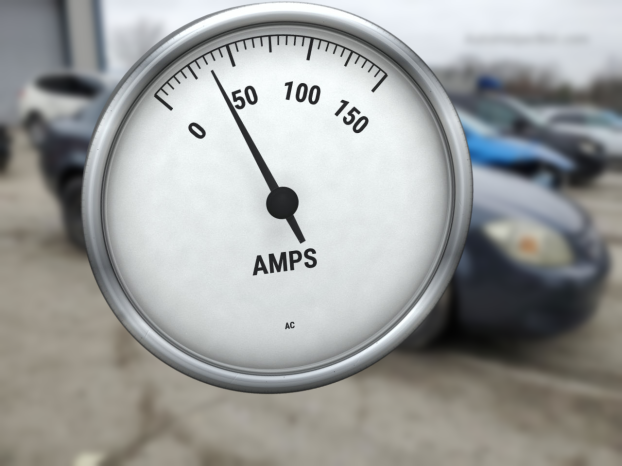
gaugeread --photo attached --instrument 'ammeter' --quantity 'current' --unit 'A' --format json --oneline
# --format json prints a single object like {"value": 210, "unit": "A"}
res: {"value": 35, "unit": "A"}
